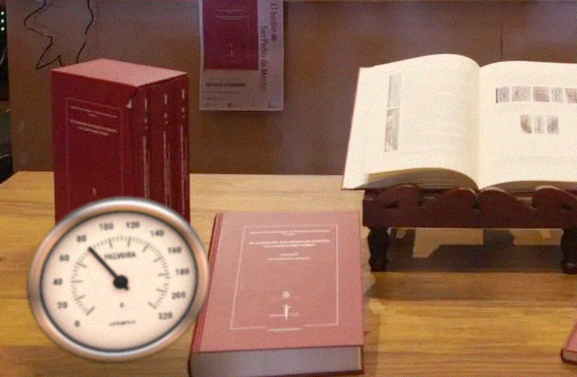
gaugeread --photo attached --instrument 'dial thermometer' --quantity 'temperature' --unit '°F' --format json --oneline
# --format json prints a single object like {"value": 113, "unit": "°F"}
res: {"value": 80, "unit": "°F"}
